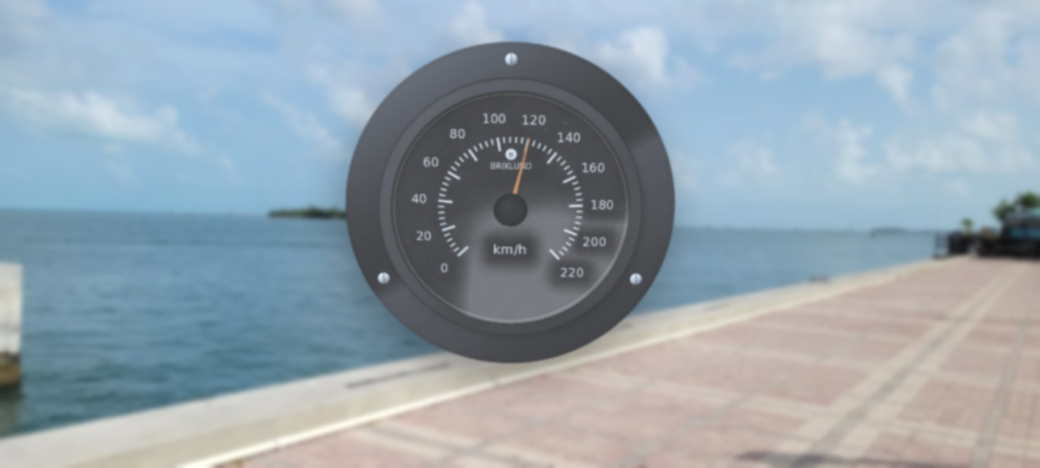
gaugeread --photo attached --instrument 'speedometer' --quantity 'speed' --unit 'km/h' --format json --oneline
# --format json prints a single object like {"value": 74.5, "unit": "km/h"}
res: {"value": 120, "unit": "km/h"}
